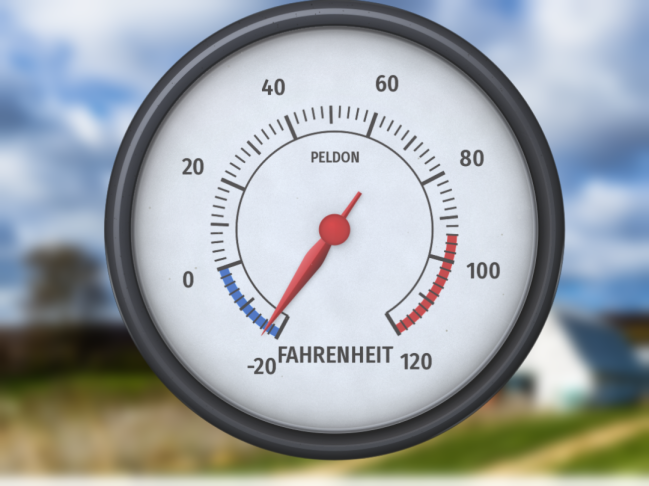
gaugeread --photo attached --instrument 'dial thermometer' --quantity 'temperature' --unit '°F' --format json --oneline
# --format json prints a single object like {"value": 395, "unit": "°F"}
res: {"value": -17, "unit": "°F"}
